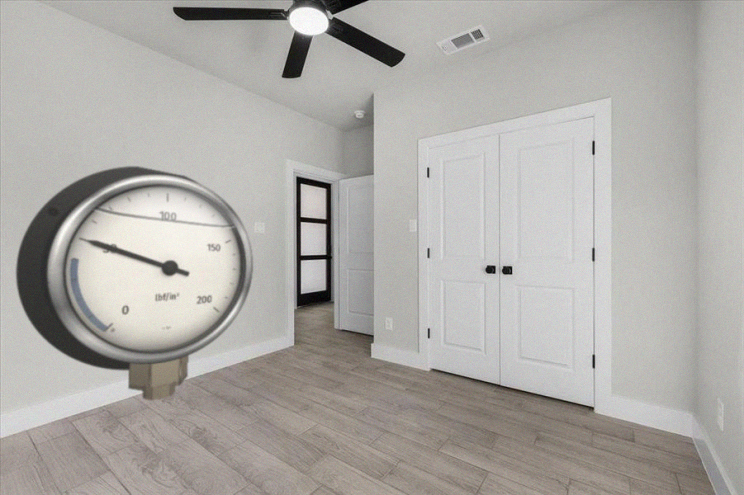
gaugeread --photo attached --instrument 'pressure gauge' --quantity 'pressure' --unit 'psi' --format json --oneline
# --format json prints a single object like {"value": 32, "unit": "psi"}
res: {"value": 50, "unit": "psi"}
